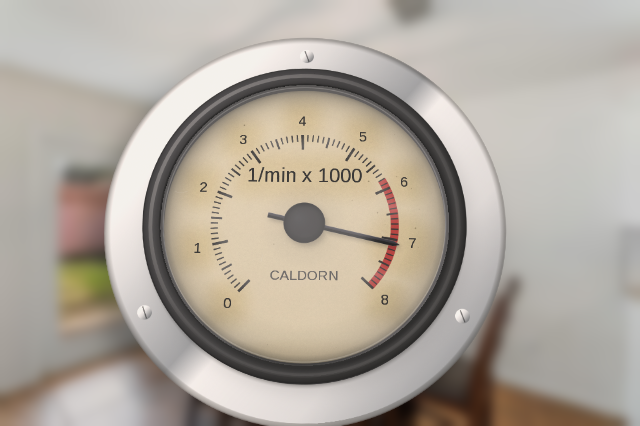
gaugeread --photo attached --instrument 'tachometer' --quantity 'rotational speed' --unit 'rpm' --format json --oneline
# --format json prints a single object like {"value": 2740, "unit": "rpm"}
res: {"value": 7100, "unit": "rpm"}
